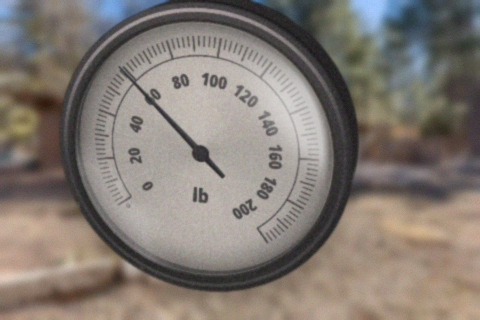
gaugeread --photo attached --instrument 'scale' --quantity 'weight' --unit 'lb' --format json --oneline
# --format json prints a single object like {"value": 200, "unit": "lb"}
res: {"value": 60, "unit": "lb"}
